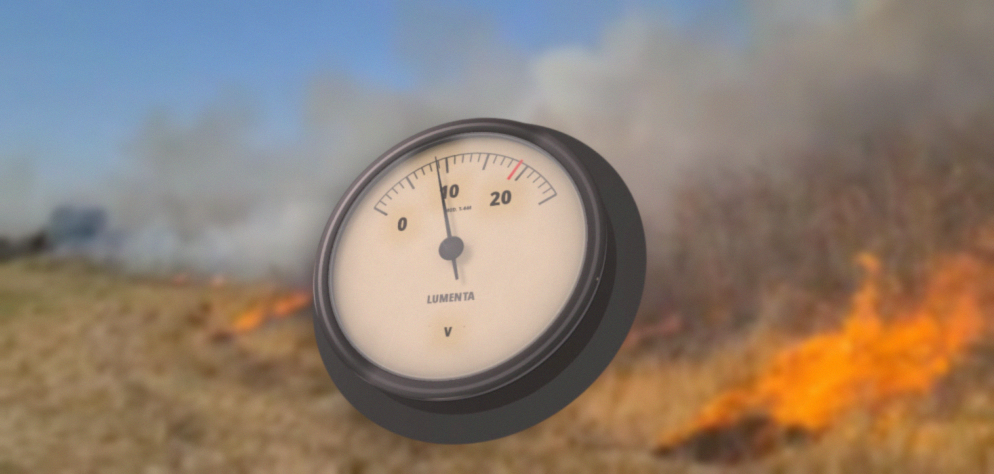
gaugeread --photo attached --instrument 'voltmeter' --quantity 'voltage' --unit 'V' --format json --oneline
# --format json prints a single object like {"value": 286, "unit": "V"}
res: {"value": 9, "unit": "V"}
